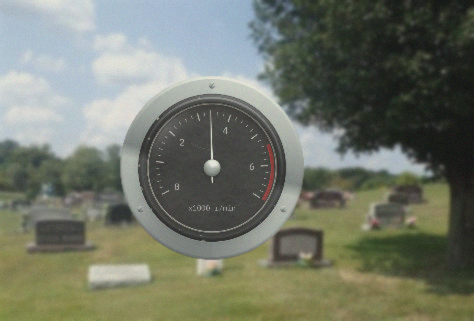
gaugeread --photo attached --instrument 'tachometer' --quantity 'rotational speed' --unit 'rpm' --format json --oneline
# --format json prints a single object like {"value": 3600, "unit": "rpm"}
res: {"value": 3400, "unit": "rpm"}
